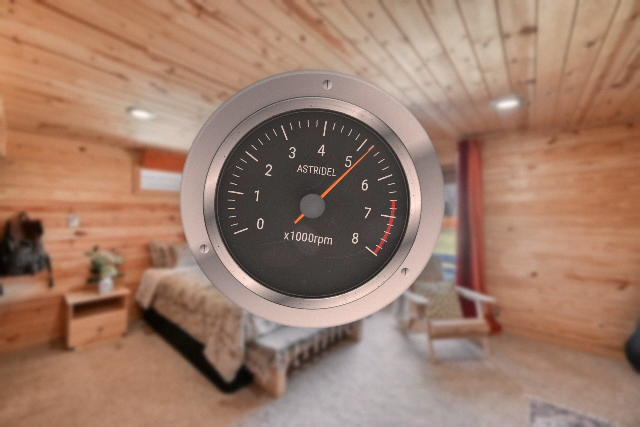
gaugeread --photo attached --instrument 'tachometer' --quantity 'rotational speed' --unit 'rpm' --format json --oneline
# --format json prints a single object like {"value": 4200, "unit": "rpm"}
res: {"value": 5200, "unit": "rpm"}
